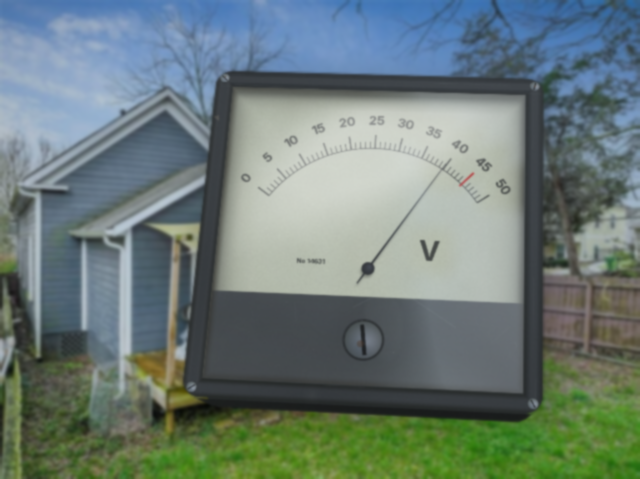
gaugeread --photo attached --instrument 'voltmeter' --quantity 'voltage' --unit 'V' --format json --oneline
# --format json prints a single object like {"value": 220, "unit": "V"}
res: {"value": 40, "unit": "V"}
